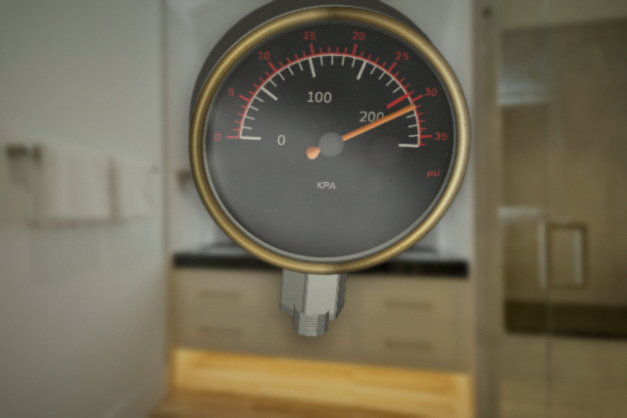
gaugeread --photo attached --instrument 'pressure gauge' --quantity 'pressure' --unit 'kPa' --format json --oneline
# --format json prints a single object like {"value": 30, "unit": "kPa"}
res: {"value": 210, "unit": "kPa"}
